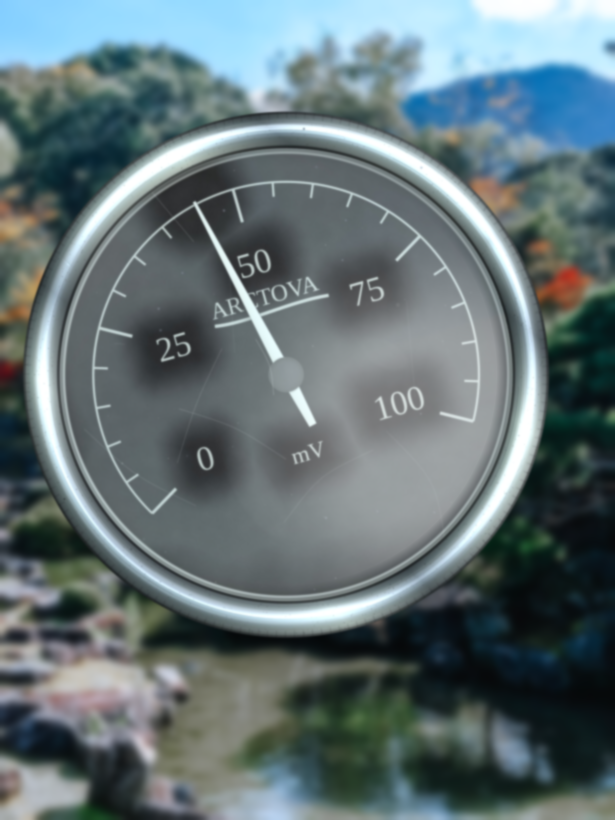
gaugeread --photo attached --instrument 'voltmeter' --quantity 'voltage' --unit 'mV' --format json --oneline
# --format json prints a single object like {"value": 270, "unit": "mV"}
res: {"value": 45, "unit": "mV"}
